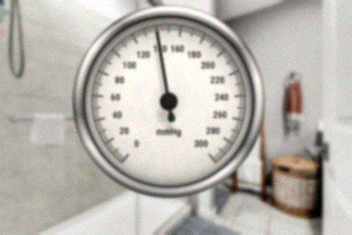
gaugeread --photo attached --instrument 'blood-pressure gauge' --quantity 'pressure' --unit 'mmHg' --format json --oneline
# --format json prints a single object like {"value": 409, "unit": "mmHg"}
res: {"value": 140, "unit": "mmHg"}
